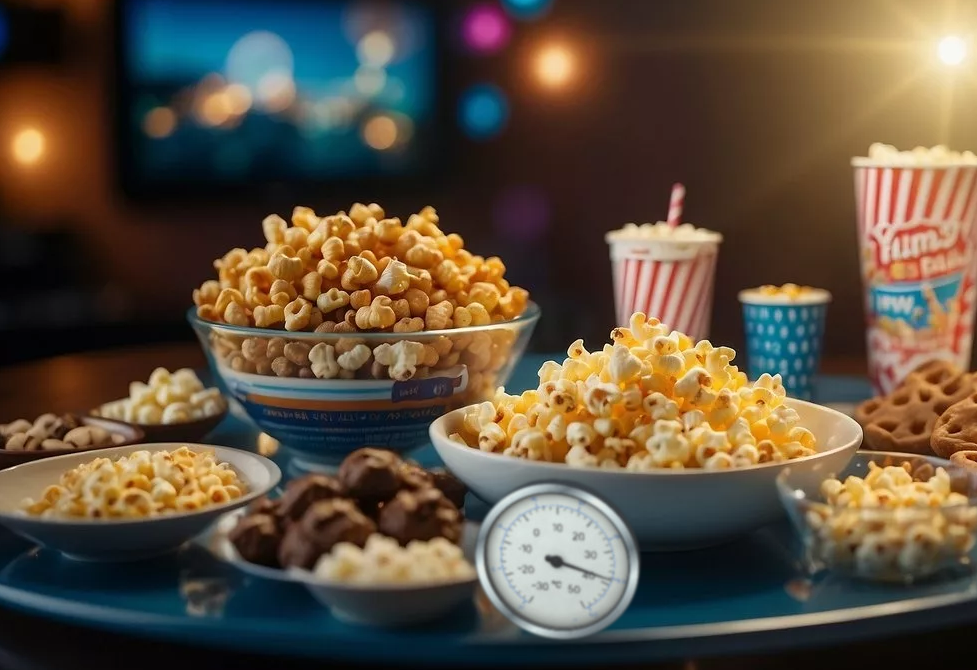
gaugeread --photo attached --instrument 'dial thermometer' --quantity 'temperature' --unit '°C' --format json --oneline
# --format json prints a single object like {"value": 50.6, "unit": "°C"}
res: {"value": 38, "unit": "°C"}
